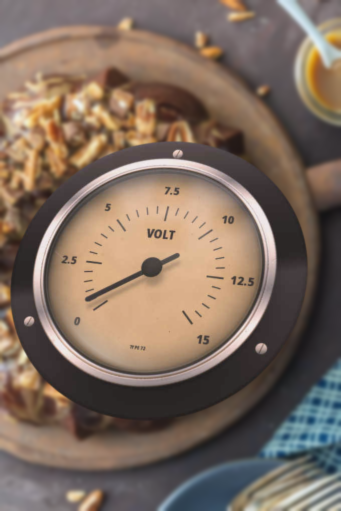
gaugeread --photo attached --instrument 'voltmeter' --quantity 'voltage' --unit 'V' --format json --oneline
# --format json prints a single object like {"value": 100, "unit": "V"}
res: {"value": 0.5, "unit": "V"}
